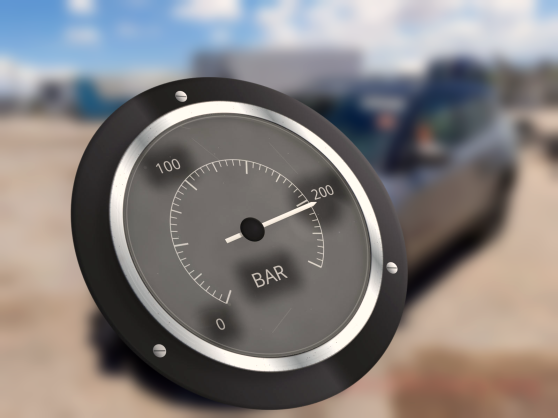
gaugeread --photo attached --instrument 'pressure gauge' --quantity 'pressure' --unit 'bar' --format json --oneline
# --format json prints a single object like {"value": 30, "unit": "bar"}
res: {"value": 205, "unit": "bar"}
